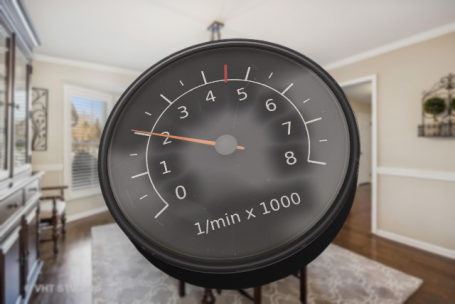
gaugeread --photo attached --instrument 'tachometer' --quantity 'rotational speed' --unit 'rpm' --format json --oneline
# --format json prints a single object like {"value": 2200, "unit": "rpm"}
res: {"value": 2000, "unit": "rpm"}
